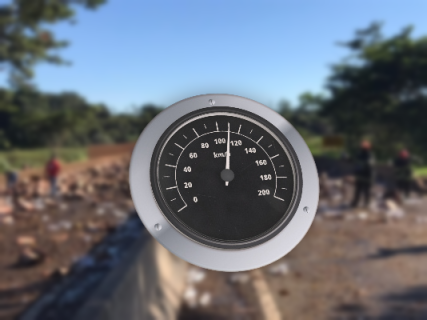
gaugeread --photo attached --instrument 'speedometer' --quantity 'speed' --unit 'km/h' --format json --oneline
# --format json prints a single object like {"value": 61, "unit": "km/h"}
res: {"value": 110, "unit": "km/h"}
